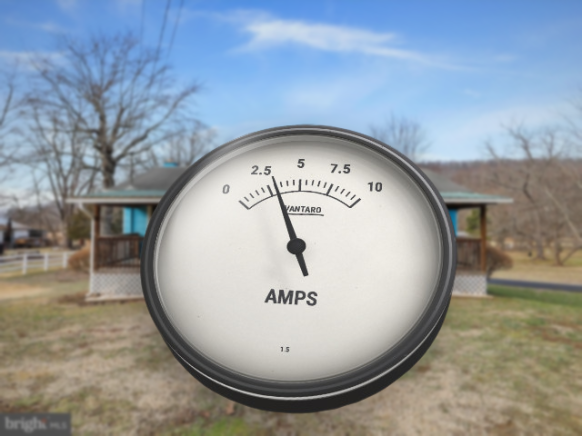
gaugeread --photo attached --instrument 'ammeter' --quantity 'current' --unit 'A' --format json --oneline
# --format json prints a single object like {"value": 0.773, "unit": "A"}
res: {"value": 3, "unit": "A"}
